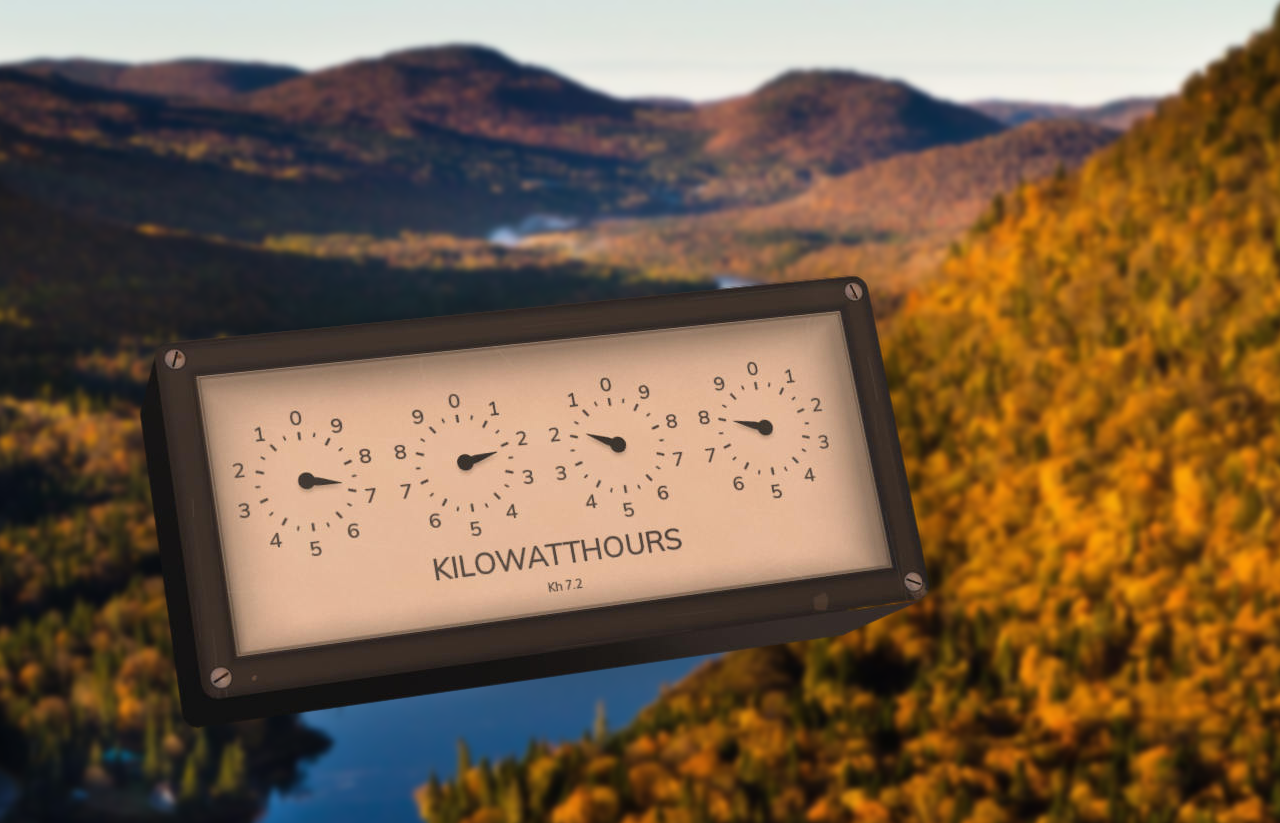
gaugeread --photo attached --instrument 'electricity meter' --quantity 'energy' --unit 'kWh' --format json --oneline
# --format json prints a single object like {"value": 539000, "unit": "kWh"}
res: {"value": 7218, "unit": "kWh"}
